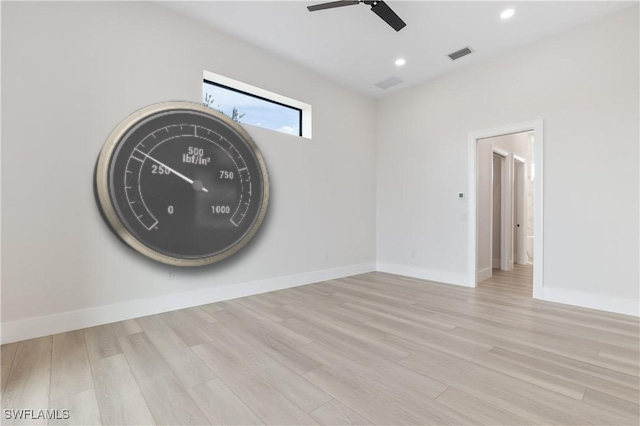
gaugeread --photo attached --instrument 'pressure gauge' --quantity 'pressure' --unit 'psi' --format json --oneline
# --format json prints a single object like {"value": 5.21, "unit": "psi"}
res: {"value": 275, "unit": "psi"}
